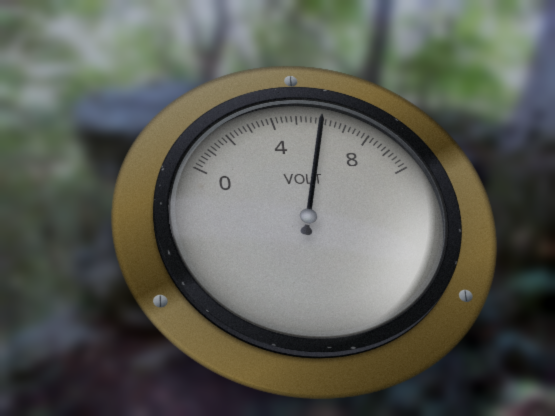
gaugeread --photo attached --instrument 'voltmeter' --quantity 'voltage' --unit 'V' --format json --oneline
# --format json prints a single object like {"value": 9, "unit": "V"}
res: {"value": 6, "unit": "V"}
